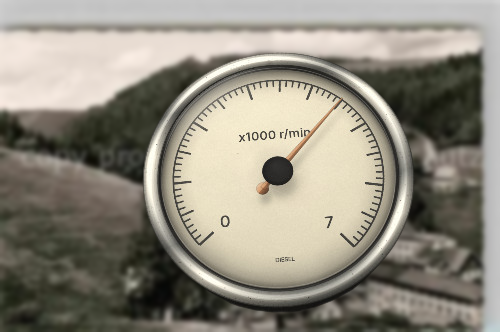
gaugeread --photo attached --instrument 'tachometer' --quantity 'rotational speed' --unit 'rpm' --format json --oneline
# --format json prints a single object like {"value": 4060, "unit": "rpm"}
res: {"value": 4500, "unit": "rpm"}
